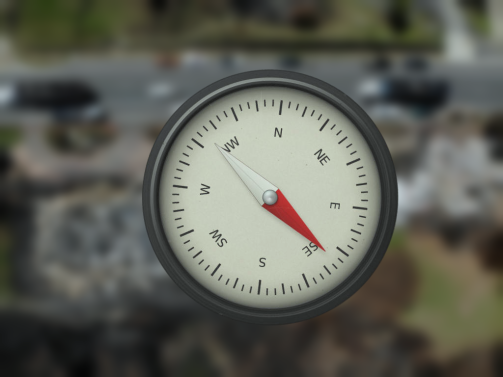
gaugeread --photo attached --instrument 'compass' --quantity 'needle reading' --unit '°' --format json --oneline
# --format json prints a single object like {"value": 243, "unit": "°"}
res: {"value": 127.5, "unit": "°"}
